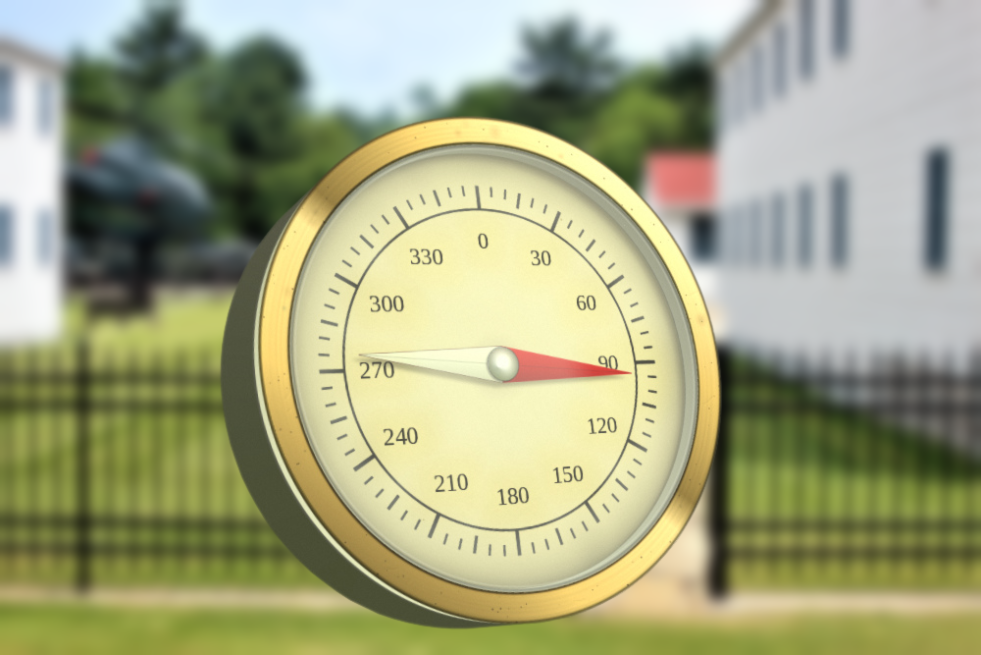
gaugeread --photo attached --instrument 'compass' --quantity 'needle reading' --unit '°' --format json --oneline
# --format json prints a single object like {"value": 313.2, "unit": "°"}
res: {"value": 95, "unit": "°"}
